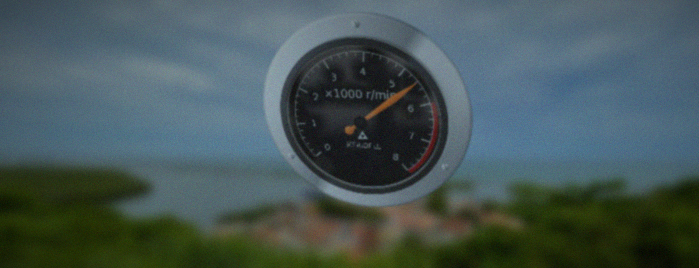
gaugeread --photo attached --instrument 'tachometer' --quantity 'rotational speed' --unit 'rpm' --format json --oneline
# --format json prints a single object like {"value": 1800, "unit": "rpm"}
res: {"value": 5400, "unit": "rpm"}
